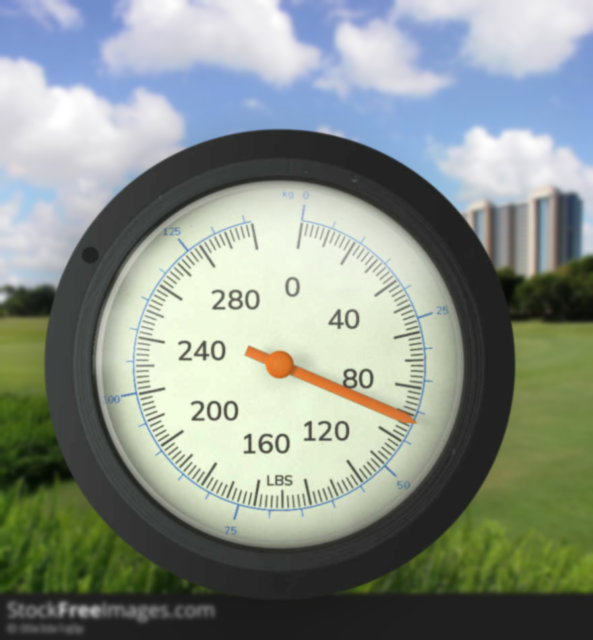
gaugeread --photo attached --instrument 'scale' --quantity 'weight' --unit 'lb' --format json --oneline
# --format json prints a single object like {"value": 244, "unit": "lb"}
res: {"value": 92, "unit": "lb"}
